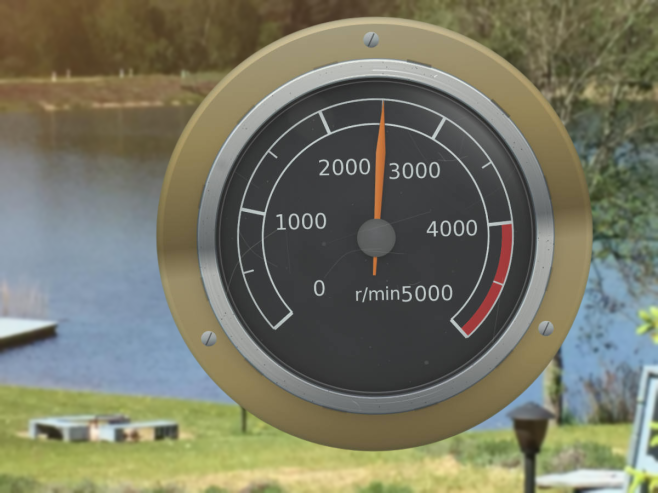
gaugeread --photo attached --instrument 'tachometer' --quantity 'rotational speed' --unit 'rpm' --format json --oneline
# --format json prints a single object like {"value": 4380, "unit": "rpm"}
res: {"value": 2500, "unit": "rpm"}
